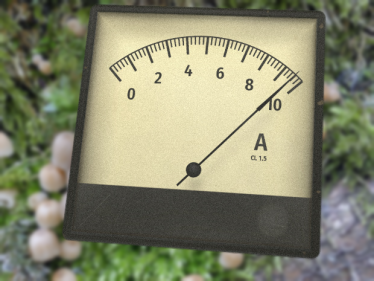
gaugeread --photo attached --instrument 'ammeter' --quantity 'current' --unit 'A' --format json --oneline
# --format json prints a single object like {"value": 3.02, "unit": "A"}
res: {"value": 9.6, "unit": "A"}
